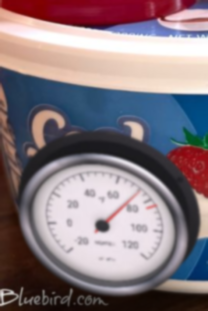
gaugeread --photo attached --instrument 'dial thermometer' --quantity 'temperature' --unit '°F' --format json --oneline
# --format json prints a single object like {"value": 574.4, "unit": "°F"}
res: {"value": 72, "unit": "°F"}
